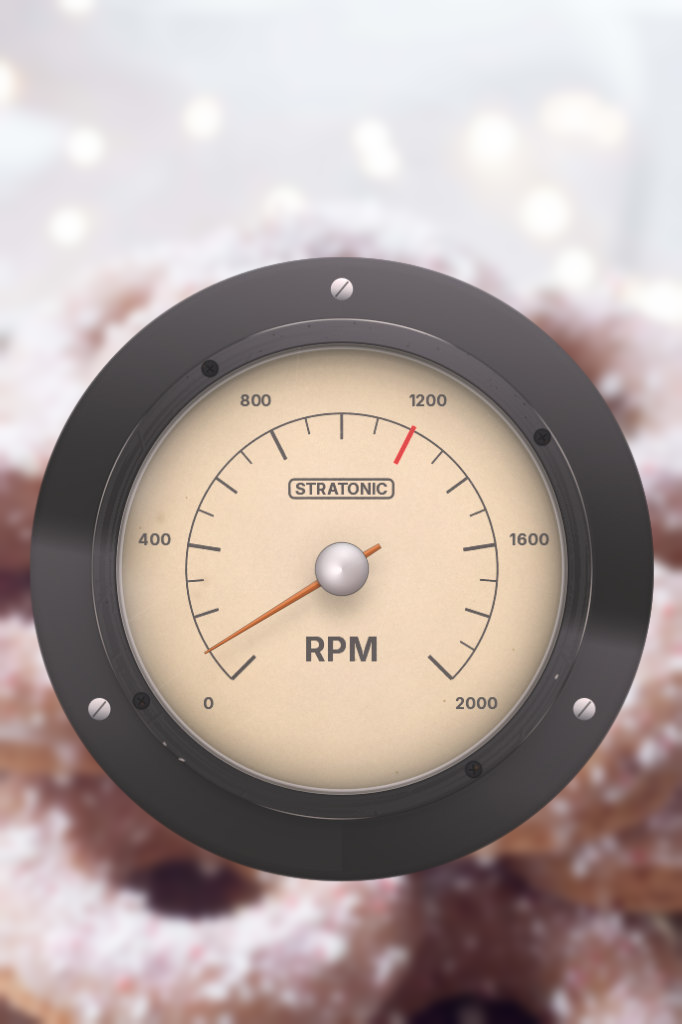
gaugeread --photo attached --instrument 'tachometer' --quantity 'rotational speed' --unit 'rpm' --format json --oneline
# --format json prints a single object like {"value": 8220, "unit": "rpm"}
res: {"value": 100, "unit": "rpm"}
